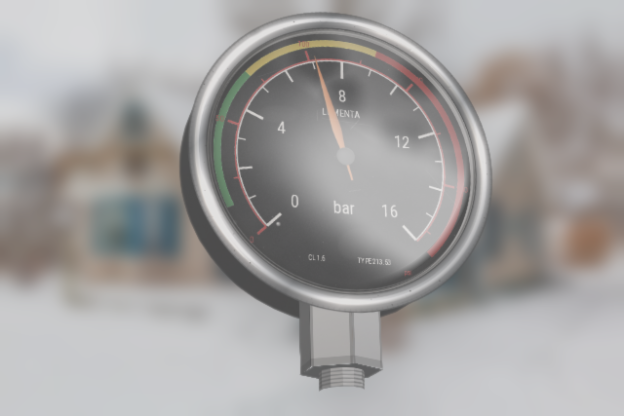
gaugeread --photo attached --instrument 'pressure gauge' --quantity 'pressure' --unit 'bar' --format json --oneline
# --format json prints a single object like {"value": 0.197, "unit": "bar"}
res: {"value": 7, "unit": "bar"}
